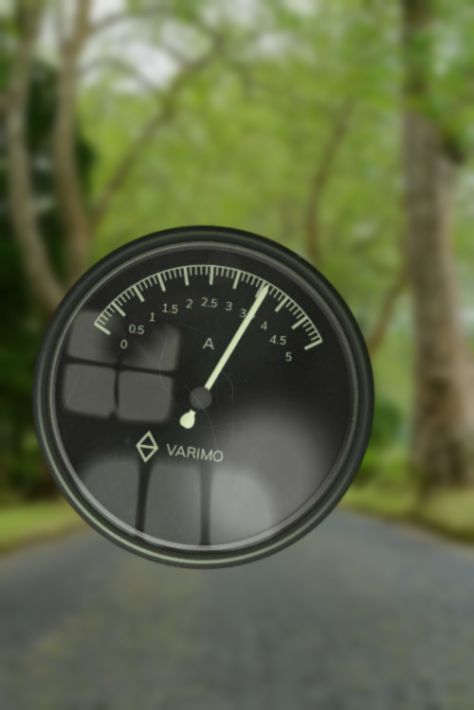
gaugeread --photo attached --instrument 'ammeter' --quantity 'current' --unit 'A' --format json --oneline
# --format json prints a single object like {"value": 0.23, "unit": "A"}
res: {"value": 3.6, "unit": "A"}
